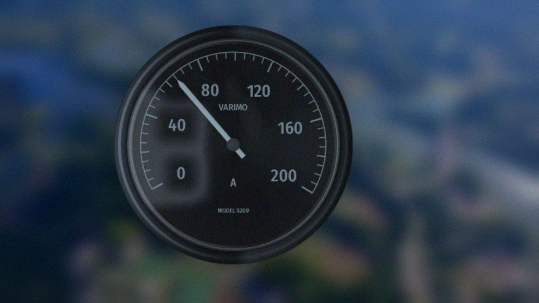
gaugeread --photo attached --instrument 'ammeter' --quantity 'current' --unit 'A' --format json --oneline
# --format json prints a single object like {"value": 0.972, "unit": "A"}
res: {"value": 65, "unit": "A"}
